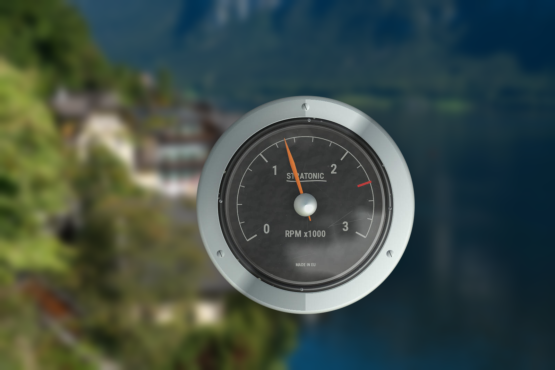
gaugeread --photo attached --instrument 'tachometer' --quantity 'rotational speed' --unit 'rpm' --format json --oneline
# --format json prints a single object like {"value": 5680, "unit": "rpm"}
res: {"value": 1300, "unit": "rpm"}
